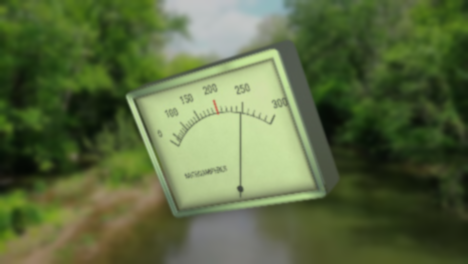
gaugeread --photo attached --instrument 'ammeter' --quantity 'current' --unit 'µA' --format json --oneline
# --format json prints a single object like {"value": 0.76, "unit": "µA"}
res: {"value": 250, "unit": "µA"}
